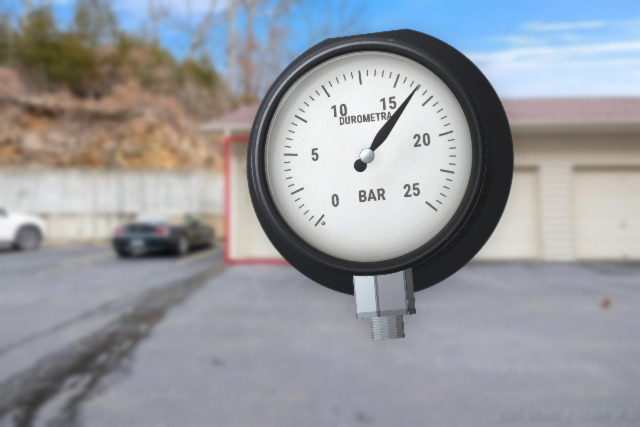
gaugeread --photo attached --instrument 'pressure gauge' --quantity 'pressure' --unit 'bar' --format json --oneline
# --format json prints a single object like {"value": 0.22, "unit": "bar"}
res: {"value": 16.5, "unit": "bar"}
